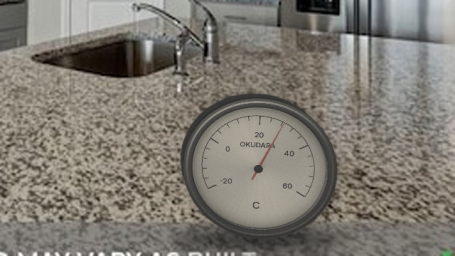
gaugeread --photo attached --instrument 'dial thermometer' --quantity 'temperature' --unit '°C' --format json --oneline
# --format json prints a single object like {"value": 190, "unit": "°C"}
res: {"value": 28, "unit": "°C"}
